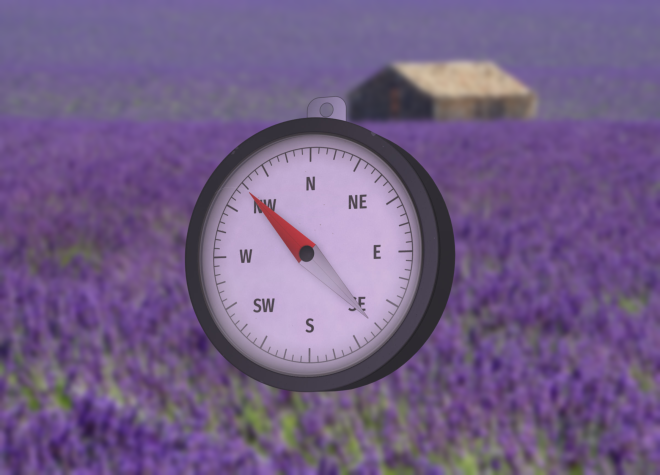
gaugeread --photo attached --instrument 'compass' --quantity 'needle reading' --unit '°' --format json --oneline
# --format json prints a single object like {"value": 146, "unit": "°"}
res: {"value": 315, "unit": "°"}
